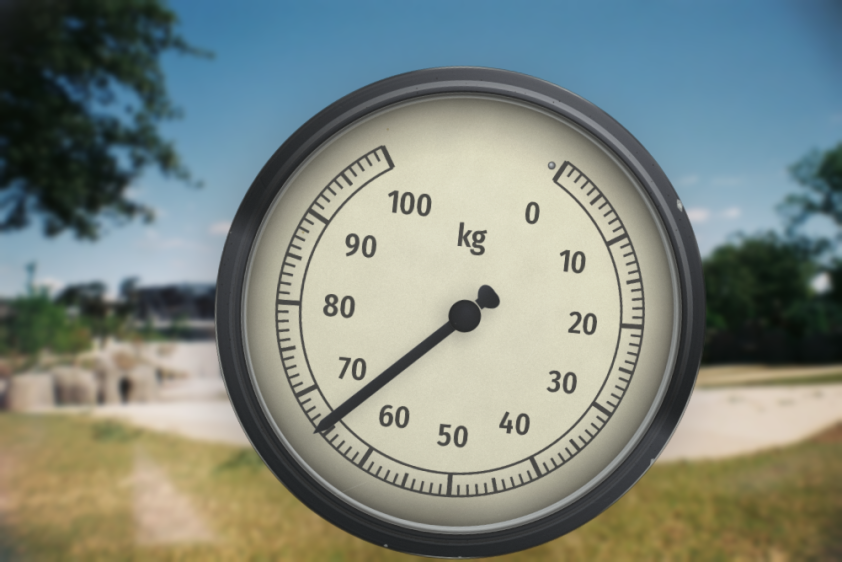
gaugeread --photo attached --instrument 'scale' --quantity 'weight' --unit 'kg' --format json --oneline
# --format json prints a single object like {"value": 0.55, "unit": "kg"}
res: {"value": 66, "unit": "kg"}
